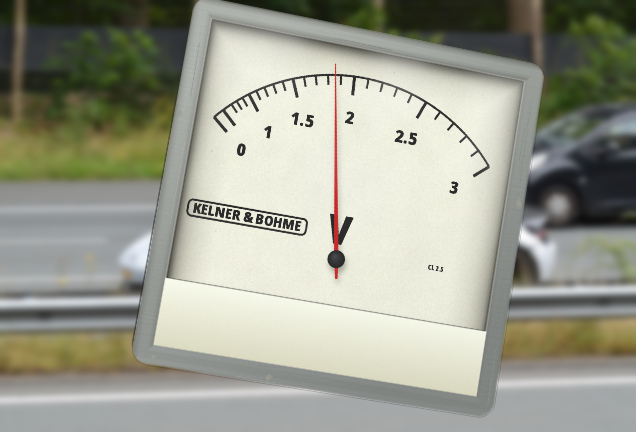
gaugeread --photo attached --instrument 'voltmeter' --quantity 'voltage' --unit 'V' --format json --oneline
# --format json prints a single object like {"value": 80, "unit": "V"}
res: {"value": 1.85, "unit": "V"}
